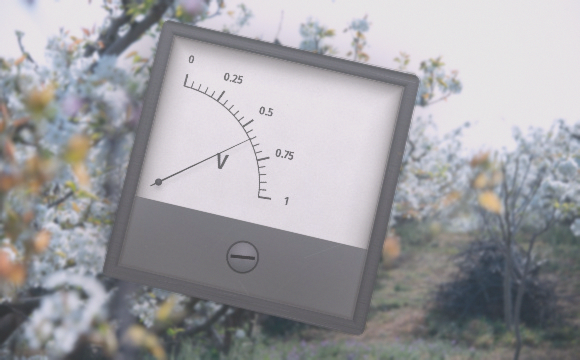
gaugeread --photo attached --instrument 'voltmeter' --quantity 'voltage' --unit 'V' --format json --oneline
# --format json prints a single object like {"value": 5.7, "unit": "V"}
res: {"value": 0.6, "unit": "V"}
